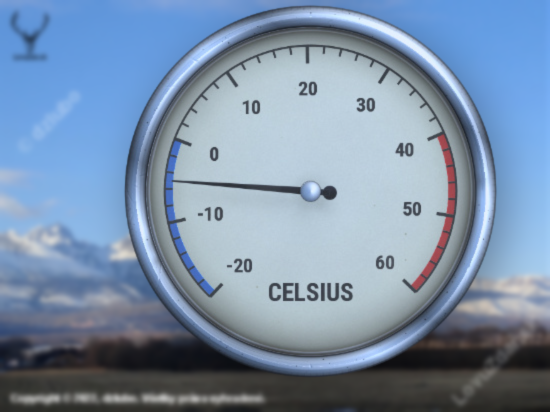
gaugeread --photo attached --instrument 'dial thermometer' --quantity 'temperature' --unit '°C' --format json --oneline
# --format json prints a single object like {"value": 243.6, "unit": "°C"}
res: {"value": -5, "unit": "°C"}
